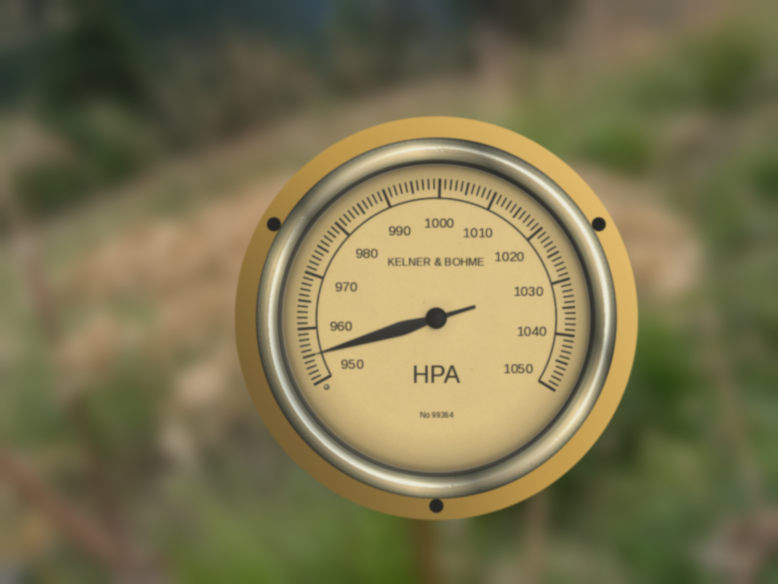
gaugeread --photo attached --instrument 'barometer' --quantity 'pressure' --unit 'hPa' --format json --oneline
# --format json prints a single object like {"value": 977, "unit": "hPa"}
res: {"value": 955, "unit": "hPa"}
